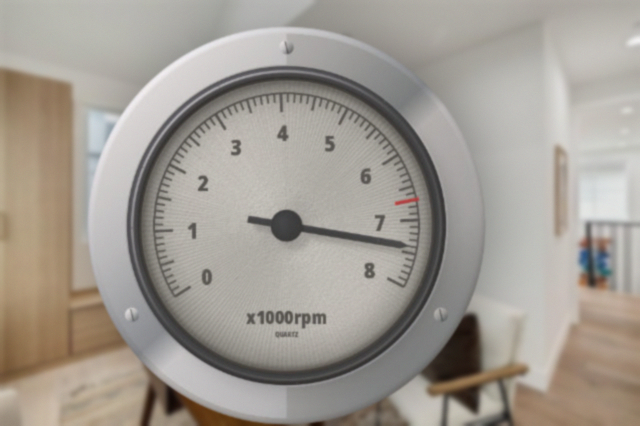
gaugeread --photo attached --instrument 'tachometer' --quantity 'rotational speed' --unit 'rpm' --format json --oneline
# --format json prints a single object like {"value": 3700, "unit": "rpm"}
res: {"value": 7400, "unit": "rpm"}
